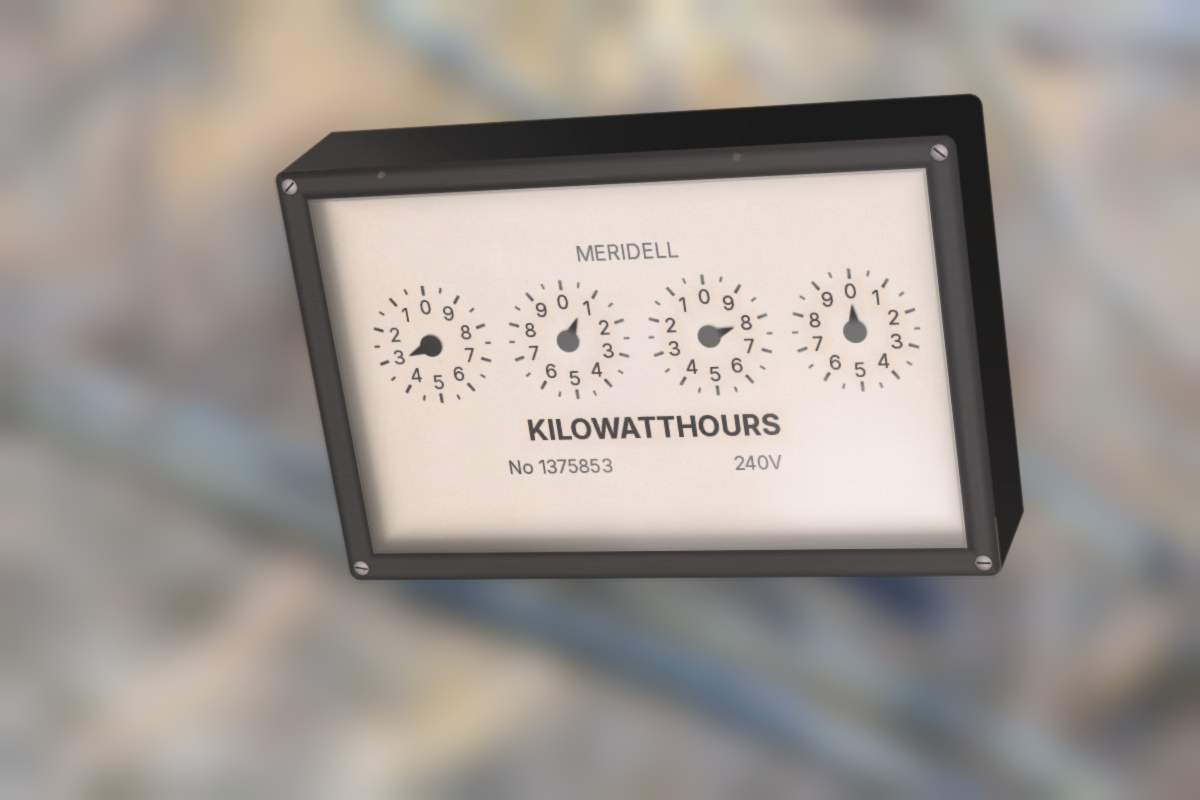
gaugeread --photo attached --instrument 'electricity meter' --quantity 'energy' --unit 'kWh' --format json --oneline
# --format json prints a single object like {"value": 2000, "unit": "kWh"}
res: {"value": 3080, "unit": "kWh"}
